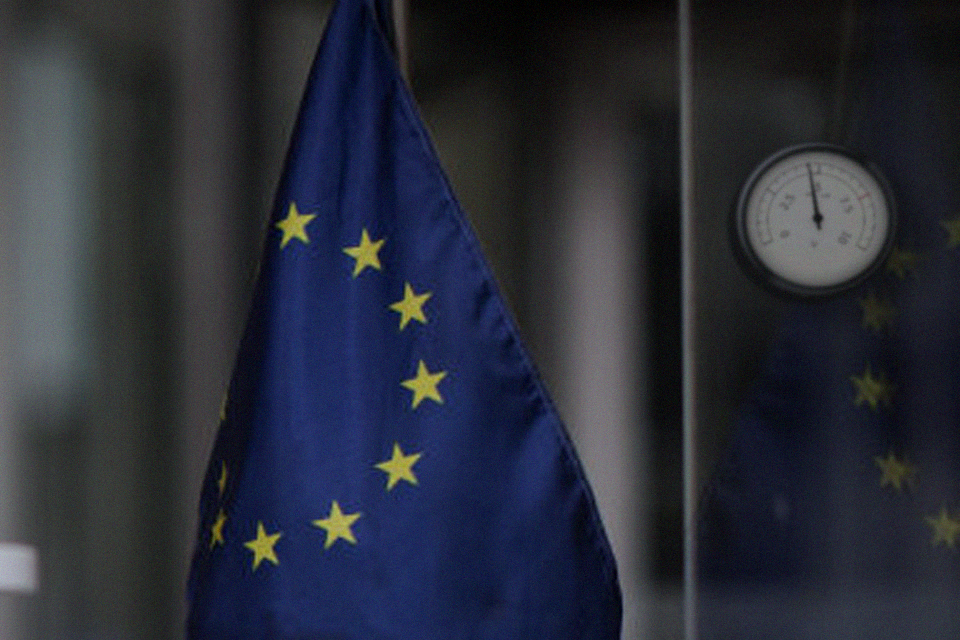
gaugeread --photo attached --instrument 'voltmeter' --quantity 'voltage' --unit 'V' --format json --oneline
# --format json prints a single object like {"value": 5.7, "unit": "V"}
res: {"value": 4.5, "unit": "V"}
